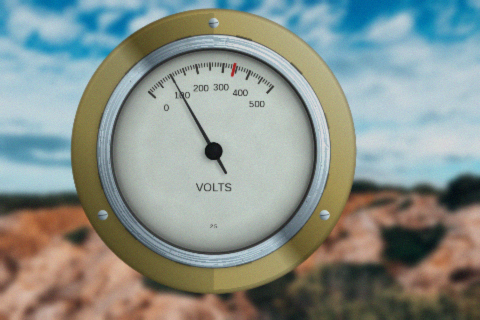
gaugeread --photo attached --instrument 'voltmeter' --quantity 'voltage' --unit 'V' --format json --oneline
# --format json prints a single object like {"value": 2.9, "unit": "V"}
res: {"value": 100, "unit": "V"}
